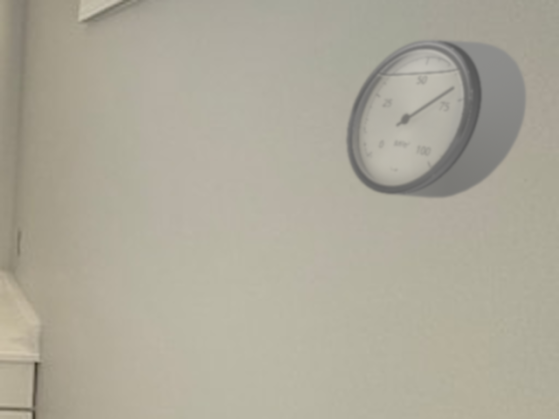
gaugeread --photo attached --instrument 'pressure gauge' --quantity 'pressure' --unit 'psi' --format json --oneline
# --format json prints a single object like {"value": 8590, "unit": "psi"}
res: {"value": 70, "unit": "psi"}
